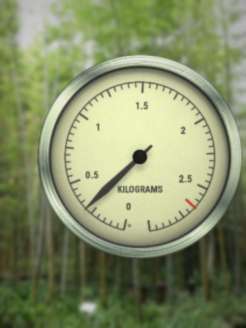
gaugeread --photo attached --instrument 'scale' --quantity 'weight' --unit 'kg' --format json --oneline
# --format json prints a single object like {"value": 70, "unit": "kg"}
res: {"value": 0.3, "unit": "kg"}
